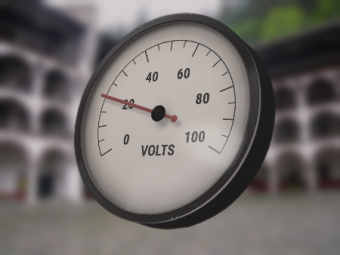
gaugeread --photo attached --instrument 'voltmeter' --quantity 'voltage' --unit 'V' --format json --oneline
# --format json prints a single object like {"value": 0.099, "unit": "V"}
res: {"value": 20, "unit": "V"}
